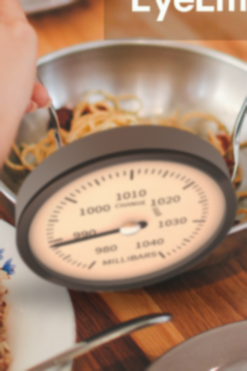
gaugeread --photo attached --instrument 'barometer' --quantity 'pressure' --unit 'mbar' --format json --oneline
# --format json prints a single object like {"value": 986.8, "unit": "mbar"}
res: {"value": 990, "unit": "mbar"}
